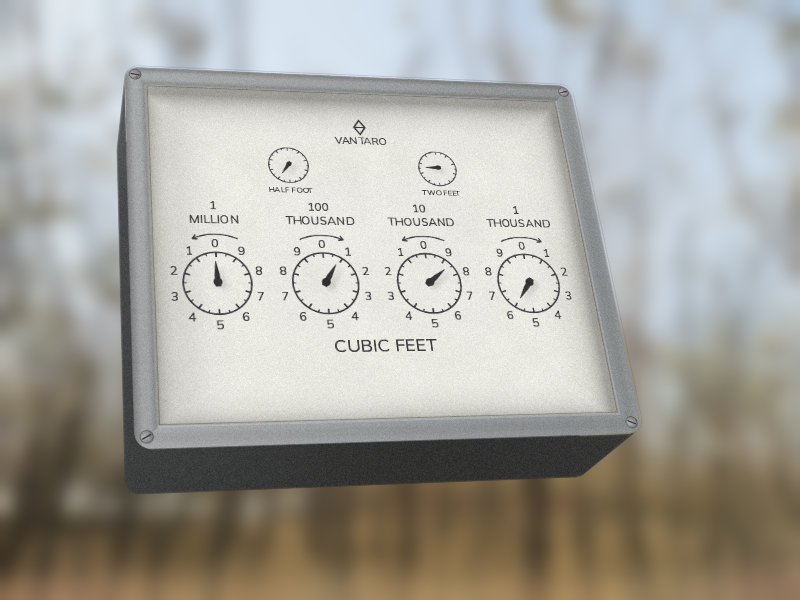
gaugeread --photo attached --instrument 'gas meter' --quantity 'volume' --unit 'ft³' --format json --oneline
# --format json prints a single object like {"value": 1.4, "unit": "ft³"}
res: {"value": 8600, "unit": "ft³"}
